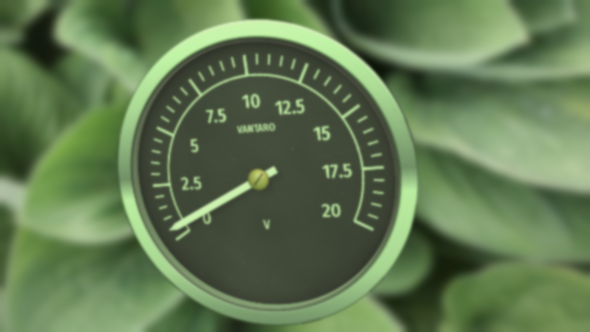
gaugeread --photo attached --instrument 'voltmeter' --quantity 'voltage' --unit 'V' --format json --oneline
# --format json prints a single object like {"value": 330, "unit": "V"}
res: {"value": 0.5, "unit": "V"}
